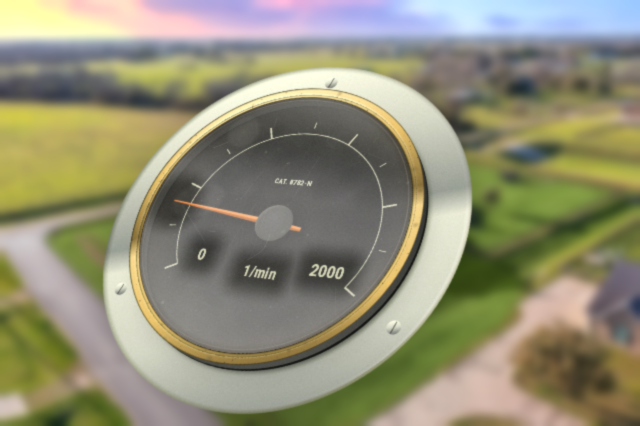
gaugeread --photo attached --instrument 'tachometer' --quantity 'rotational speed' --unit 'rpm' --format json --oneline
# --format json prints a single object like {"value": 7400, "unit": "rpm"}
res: {"value": 300, "unit": "rpm"}
